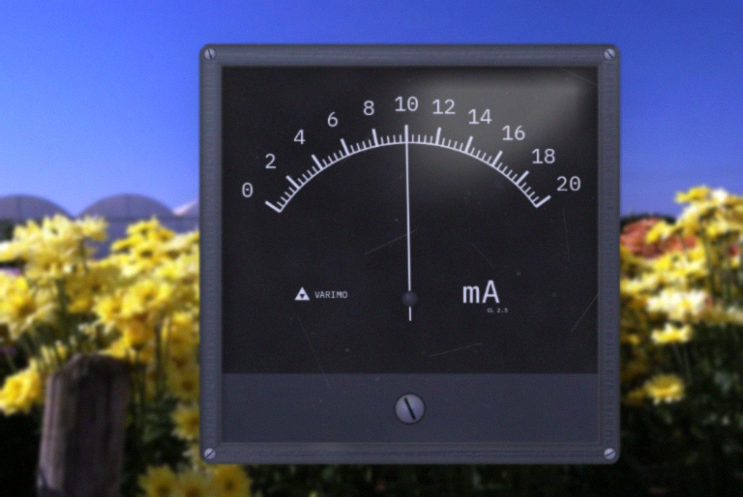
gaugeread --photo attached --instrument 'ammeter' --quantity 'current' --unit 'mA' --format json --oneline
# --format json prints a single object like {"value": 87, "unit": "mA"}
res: {"value": 10, "unit": "mA"}
